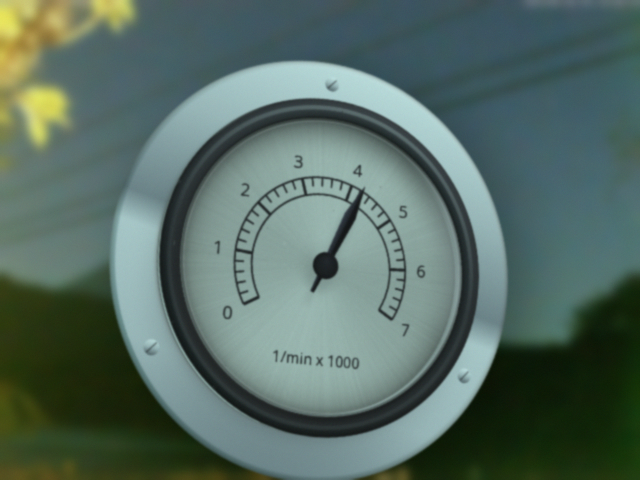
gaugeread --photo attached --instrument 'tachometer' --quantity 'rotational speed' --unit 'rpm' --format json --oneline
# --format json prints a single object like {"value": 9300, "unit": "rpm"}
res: {"value": 4200, "unit": "rpm"}
